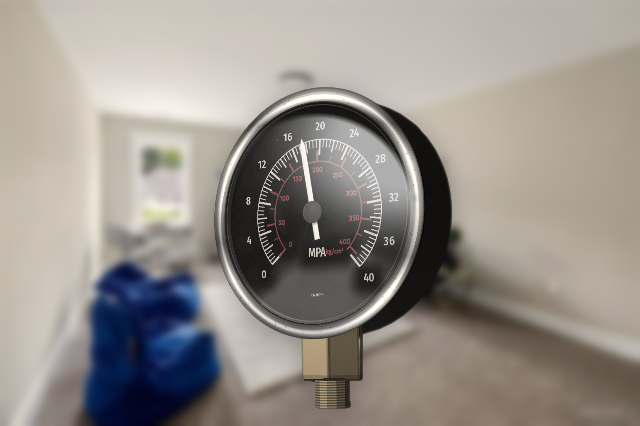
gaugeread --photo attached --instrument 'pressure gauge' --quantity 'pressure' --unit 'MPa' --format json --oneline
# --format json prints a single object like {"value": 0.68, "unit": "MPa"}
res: {"value": 18, "unit": "MPa"}
